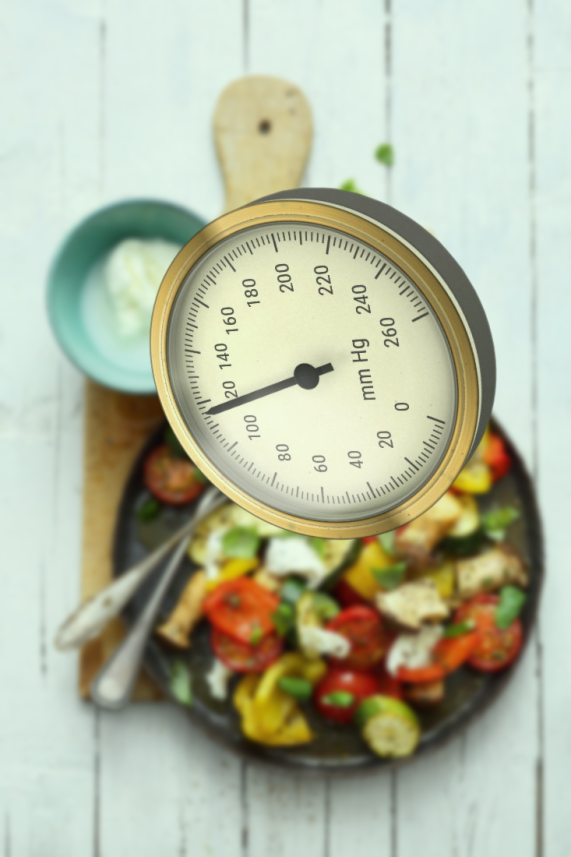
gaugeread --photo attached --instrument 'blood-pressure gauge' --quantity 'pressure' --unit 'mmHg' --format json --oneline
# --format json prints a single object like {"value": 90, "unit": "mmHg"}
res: {"value": 116, "unit": "mmHg"}
